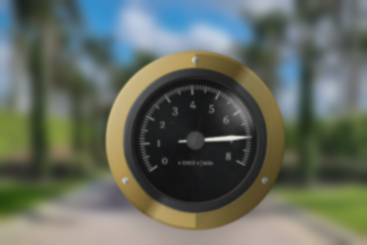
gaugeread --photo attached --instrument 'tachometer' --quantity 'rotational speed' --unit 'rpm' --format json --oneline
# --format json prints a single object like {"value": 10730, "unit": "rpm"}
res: {"value": 7000, "unit": "rpm"}
